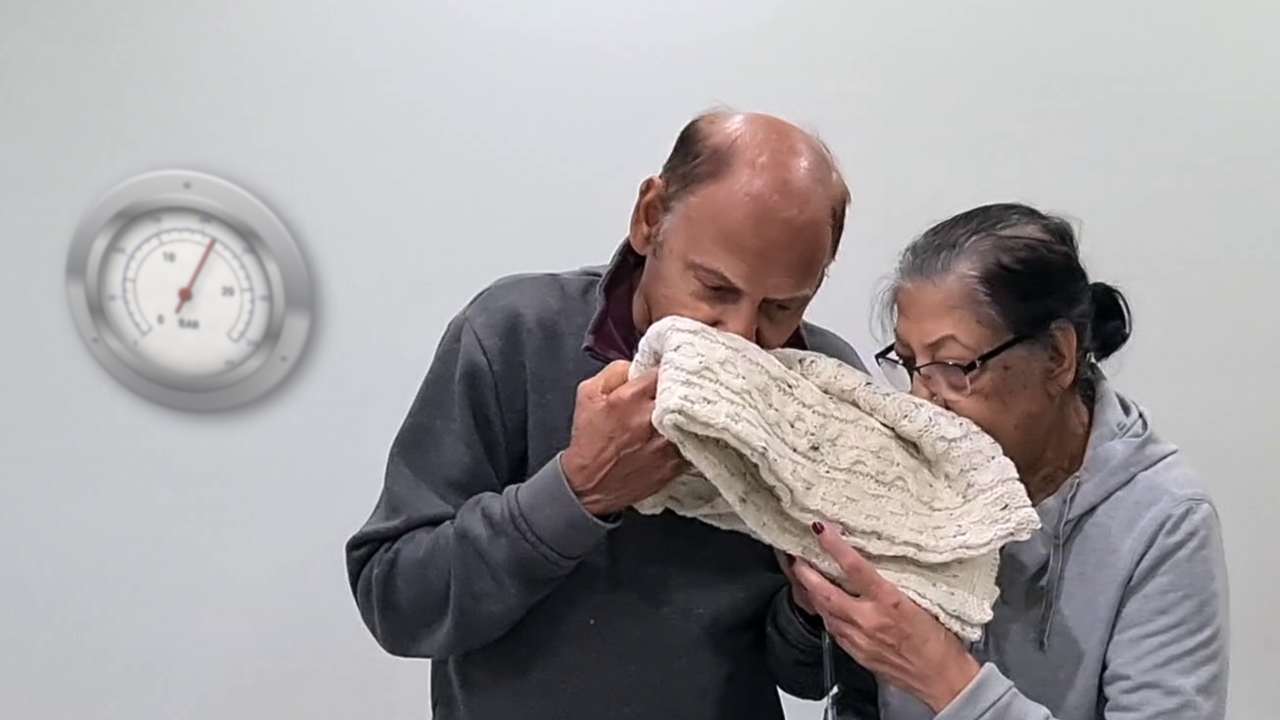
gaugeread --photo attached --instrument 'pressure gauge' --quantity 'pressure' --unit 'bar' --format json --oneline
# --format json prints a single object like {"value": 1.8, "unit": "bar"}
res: {"value": 15, "unit": "bar"}
